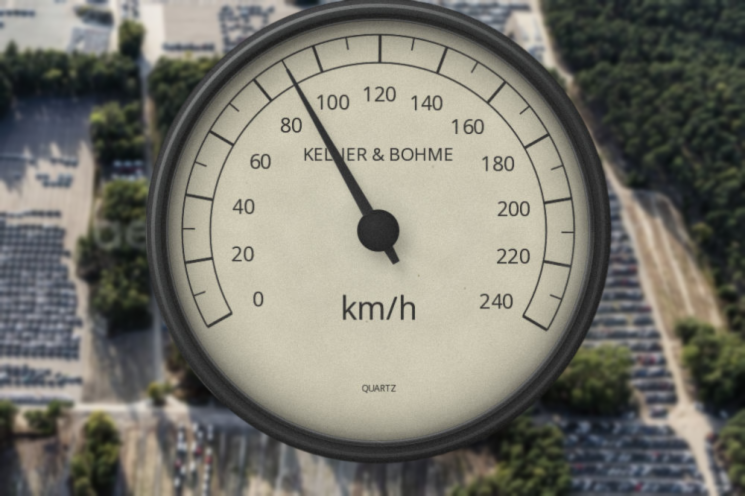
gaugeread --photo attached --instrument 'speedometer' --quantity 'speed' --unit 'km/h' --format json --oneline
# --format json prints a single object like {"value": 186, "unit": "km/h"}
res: {"value": 90, "unit": "km/h"}
